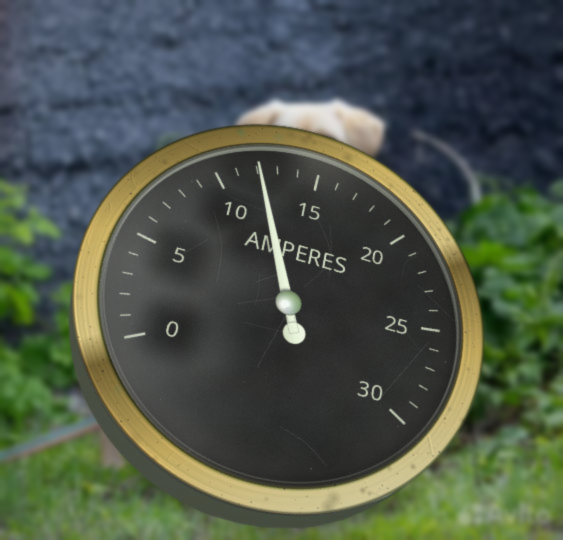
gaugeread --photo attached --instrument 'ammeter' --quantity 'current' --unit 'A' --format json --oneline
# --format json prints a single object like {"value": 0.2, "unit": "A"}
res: {"value": 12, "unit": "A"}
